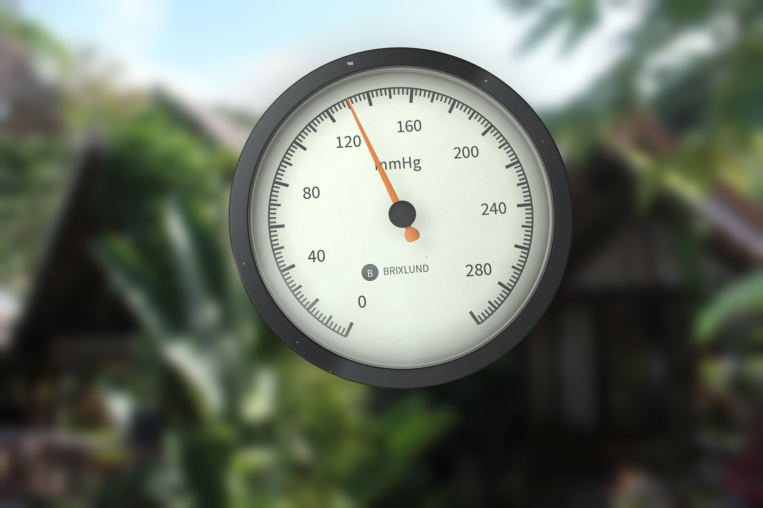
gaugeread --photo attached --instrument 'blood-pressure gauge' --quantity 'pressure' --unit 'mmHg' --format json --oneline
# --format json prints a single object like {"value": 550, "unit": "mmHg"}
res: {"value": 130, "unit": "mmHg"}
